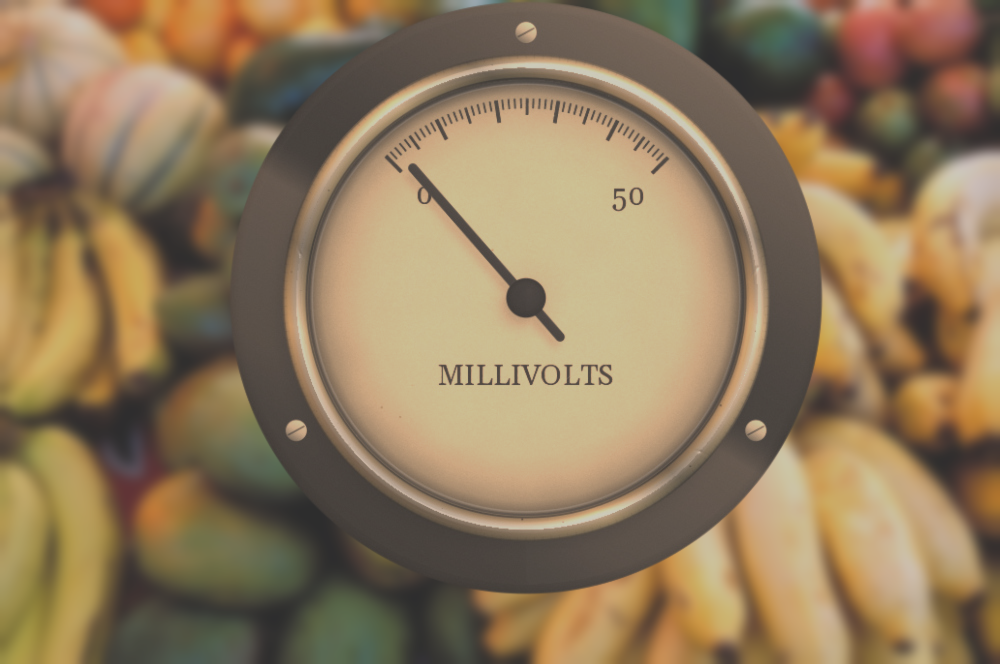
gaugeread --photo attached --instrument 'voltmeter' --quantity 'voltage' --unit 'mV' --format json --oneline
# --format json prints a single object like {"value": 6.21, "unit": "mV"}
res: {"value": 2, "unit": "mV"}
